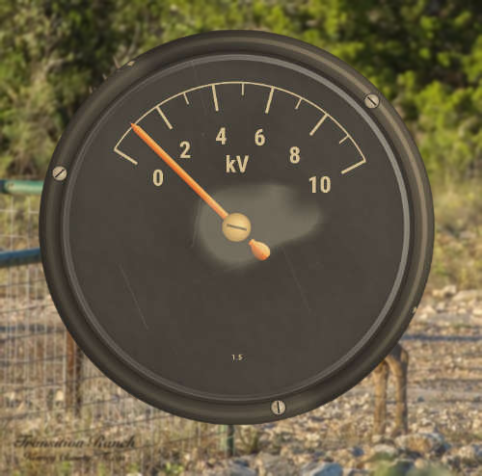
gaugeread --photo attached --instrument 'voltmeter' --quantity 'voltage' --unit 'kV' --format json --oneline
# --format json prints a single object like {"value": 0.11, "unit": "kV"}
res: {"value": 1, "unit": "kV"}
